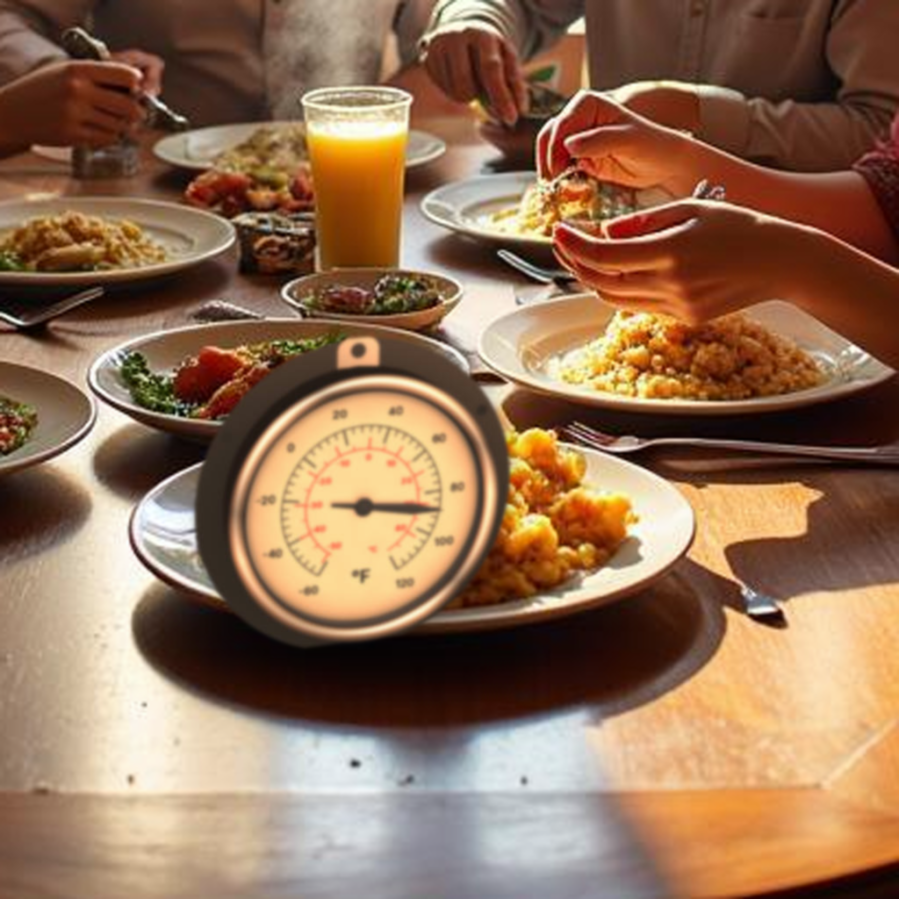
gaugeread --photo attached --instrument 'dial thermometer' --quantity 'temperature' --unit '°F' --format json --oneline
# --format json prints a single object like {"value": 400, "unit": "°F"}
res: {"value": 88, "unit": "°F"}
